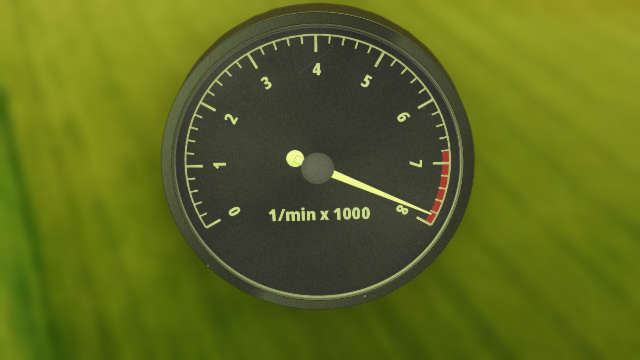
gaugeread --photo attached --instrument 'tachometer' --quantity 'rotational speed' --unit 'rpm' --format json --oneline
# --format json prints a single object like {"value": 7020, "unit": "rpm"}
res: {"value": 7800, "unit": "rpm"}
